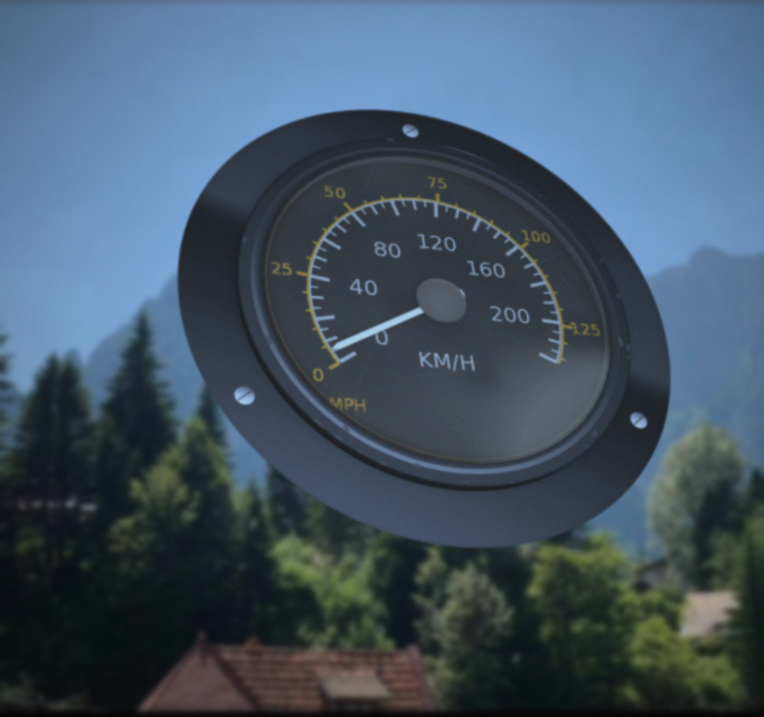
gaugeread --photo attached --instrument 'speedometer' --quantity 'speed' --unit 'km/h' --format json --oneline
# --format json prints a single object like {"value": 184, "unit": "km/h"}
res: {"value": 5, "unit": "km/h"}
